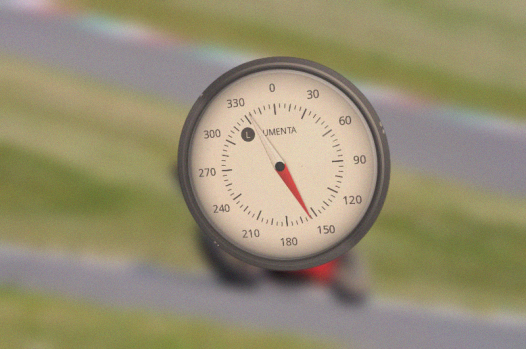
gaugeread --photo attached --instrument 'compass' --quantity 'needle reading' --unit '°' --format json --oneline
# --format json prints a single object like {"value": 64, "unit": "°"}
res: {"value": 155, "unit": "°"}
